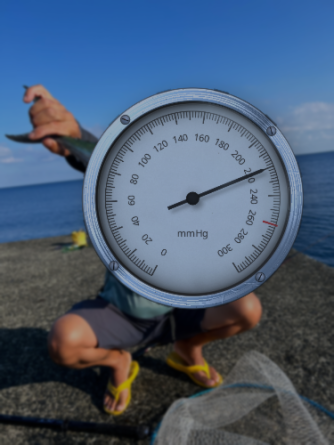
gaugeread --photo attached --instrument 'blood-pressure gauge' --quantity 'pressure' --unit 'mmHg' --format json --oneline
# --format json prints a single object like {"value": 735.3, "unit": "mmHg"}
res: {"value": 220, "unit": "mmHg"}
